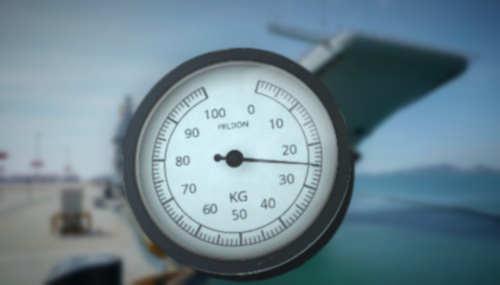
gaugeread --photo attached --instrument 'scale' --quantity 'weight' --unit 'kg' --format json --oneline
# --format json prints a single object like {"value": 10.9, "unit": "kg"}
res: {"value": 25, "unit": "kg"}
